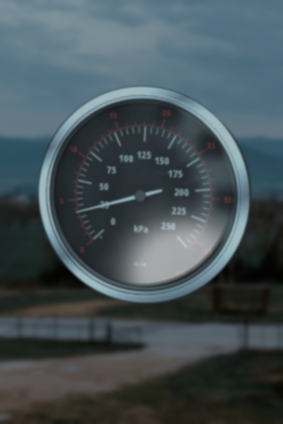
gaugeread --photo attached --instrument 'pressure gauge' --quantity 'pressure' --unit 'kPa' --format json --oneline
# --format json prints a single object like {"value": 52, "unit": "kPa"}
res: {"value": 25, "unit": "kPa"}
